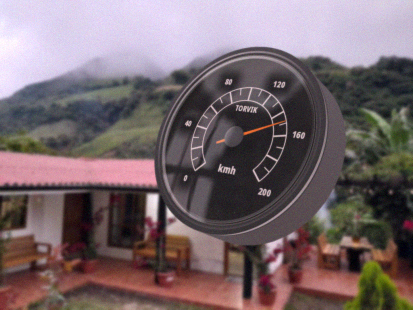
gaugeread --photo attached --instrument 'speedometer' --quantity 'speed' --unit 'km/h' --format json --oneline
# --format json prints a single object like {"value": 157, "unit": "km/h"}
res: {"value": 150, "unit": "km/h"}
